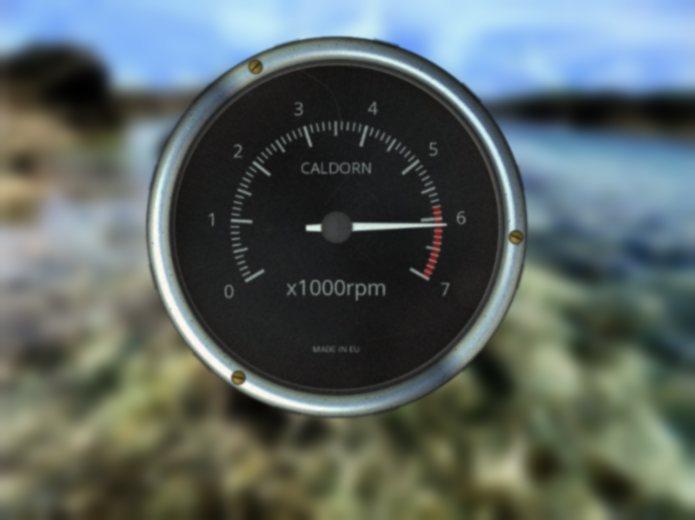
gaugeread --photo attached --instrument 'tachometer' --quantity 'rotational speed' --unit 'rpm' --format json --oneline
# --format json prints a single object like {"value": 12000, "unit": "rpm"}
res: {"value": 6100, "unit": "rpm"}
